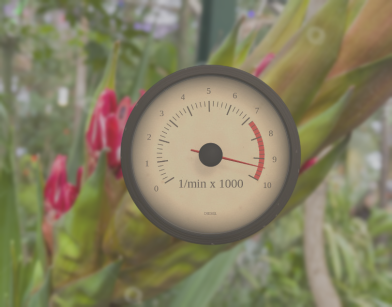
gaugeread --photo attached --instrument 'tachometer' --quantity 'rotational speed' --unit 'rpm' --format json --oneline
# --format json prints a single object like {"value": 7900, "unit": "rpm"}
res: {"value": 9400, "unit": "rpm"}
